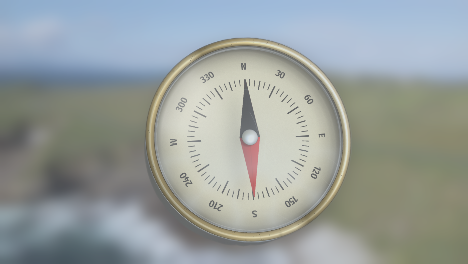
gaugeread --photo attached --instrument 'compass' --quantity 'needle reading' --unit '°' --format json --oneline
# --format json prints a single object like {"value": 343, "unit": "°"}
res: {"value": 180, "unit": "°"}
